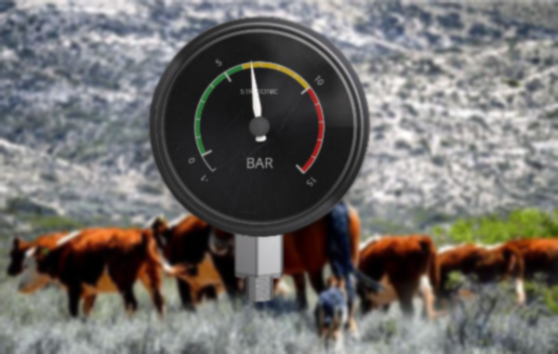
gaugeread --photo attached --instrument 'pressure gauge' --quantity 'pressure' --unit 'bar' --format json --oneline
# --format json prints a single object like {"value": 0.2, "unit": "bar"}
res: {"value": 6.5, "unit": "bar"}
